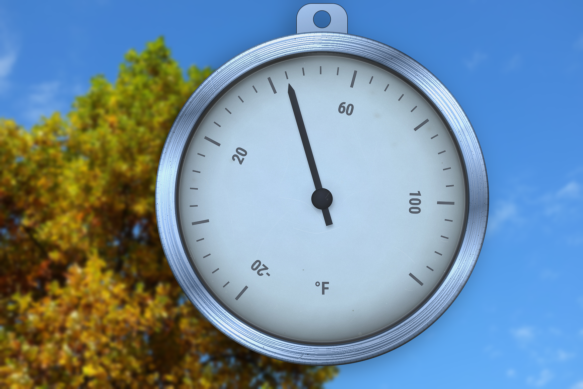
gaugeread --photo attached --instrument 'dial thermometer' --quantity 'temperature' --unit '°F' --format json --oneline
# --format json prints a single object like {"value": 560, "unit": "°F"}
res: {"value": 44, "unit": "°F"}
